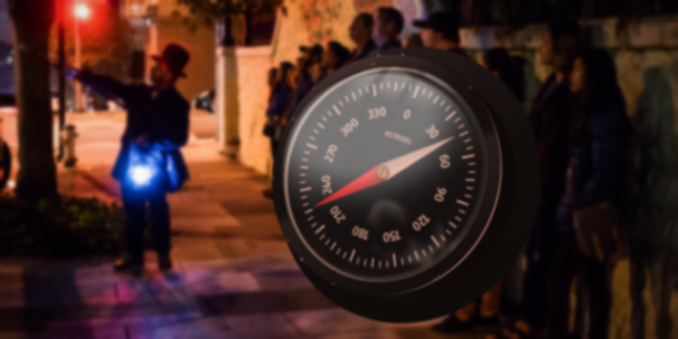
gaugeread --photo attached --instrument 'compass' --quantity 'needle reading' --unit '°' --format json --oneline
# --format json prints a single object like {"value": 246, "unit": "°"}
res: {"value": 225, "unit": "°"}
